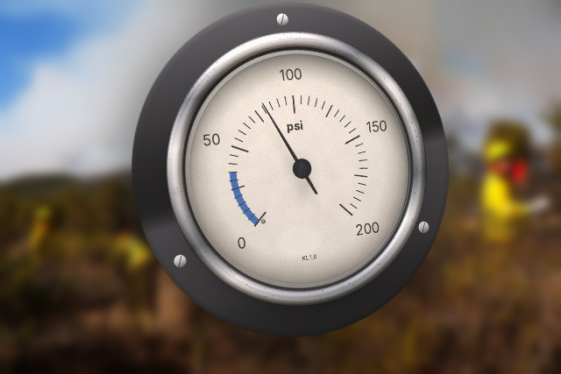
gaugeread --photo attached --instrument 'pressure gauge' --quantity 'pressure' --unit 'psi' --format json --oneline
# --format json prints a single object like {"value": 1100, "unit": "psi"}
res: {"value": 80, "unit": "psi"}
